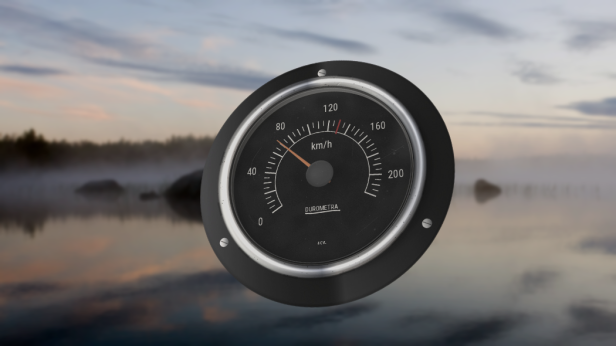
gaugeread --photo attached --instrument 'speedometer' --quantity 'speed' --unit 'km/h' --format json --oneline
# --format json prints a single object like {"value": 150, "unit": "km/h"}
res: {"value": 70, "unit": "km/h"}
